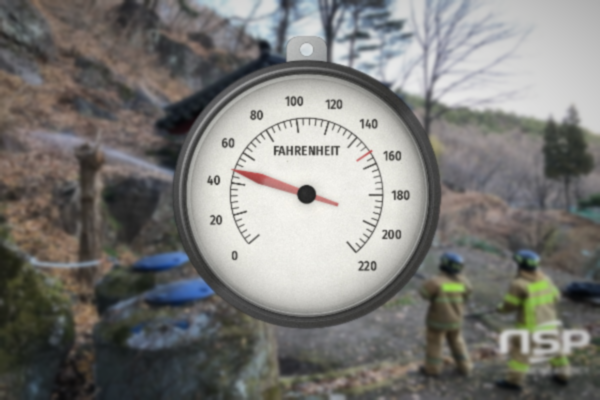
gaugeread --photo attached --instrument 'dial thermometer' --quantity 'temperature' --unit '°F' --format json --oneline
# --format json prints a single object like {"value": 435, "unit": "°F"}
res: {"value": 48, "unit": "°F"}
